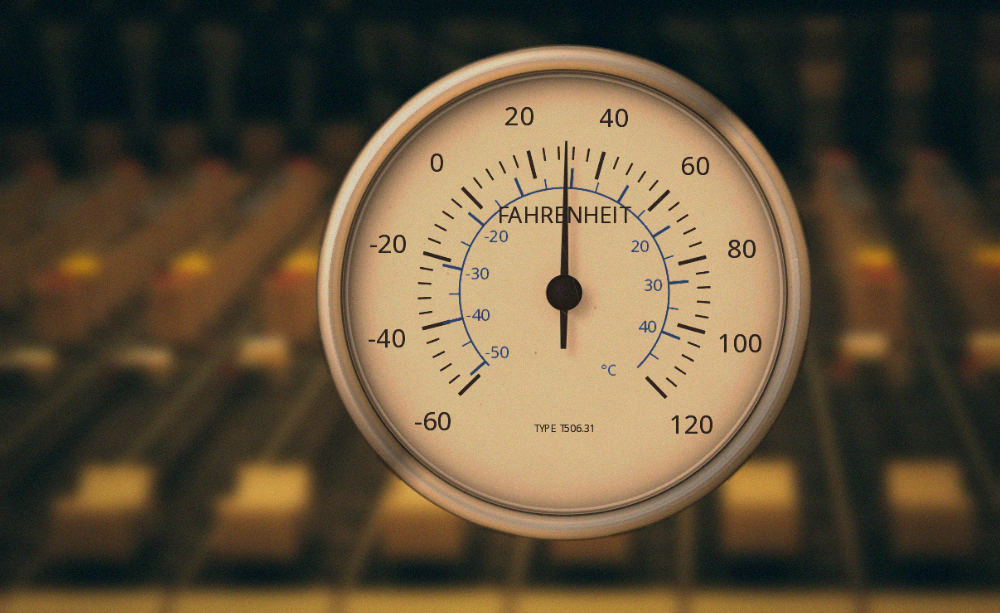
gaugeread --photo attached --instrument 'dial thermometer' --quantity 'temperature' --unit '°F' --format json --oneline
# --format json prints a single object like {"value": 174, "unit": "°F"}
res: {"value": 30, "unit": "°F"}
